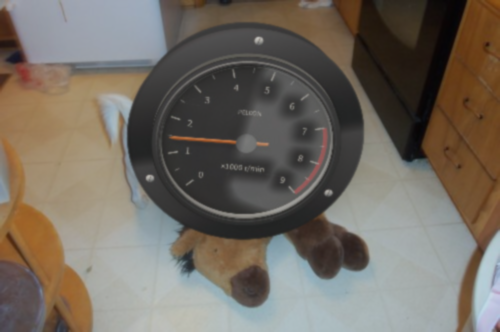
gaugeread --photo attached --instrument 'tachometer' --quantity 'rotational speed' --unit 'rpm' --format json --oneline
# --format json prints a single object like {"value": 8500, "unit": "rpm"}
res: {"value": 1500, "unit": "rpm"}
